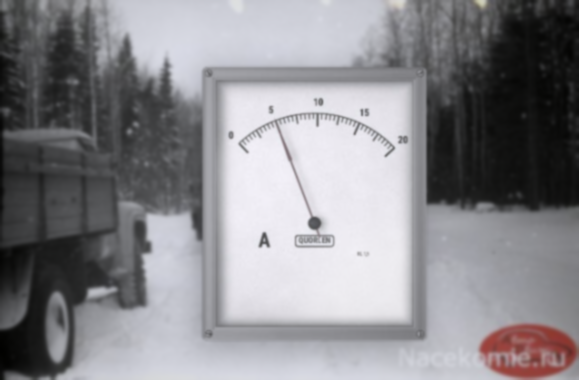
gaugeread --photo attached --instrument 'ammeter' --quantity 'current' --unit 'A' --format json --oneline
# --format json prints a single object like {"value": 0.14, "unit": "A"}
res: {"value": 5, "unit": "A"}
